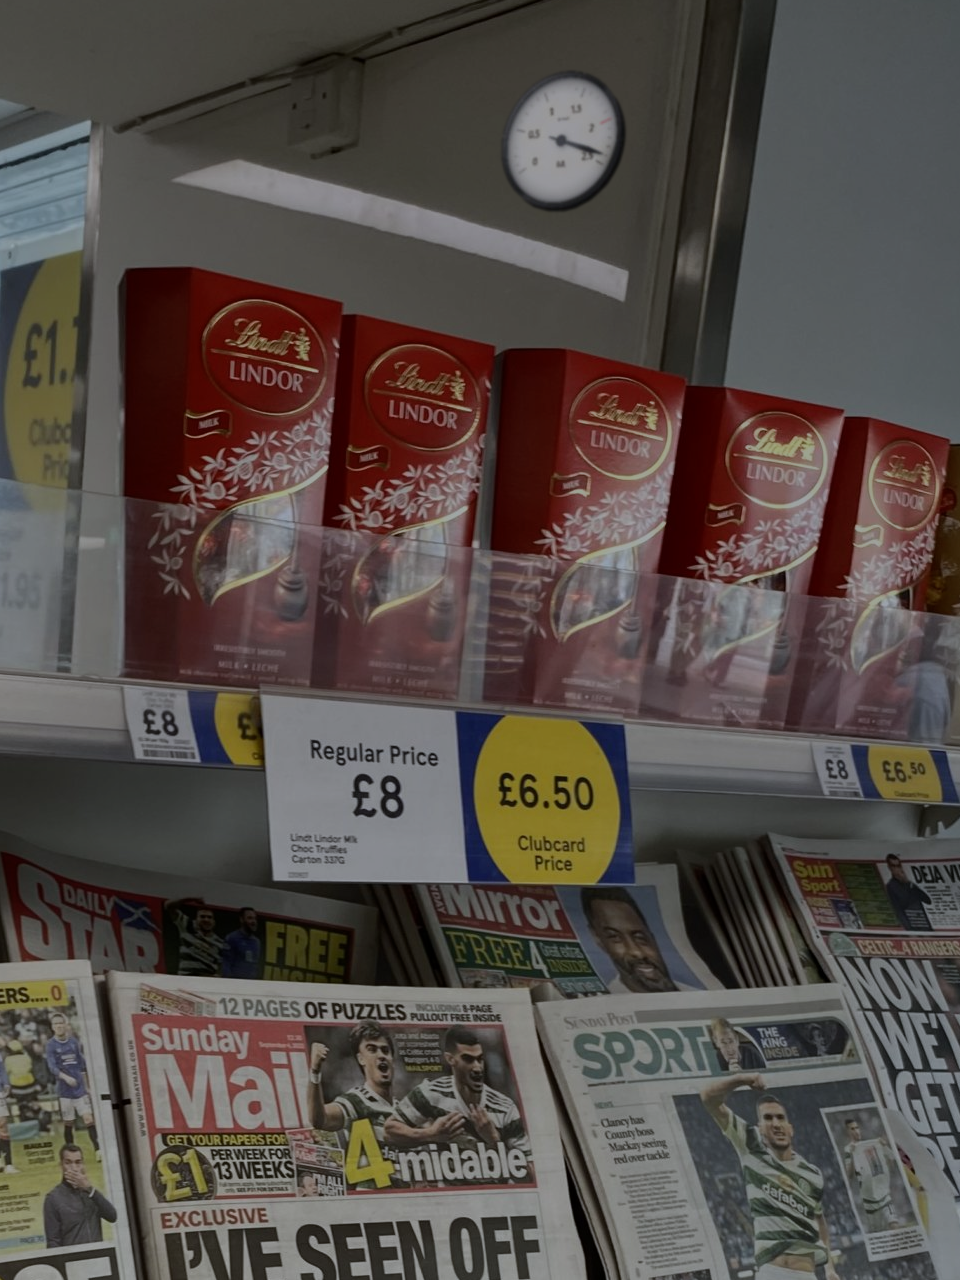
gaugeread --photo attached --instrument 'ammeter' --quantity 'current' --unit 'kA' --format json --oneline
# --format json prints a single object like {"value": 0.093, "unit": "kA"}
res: {"value": 2.4, "unit": "kA"}
